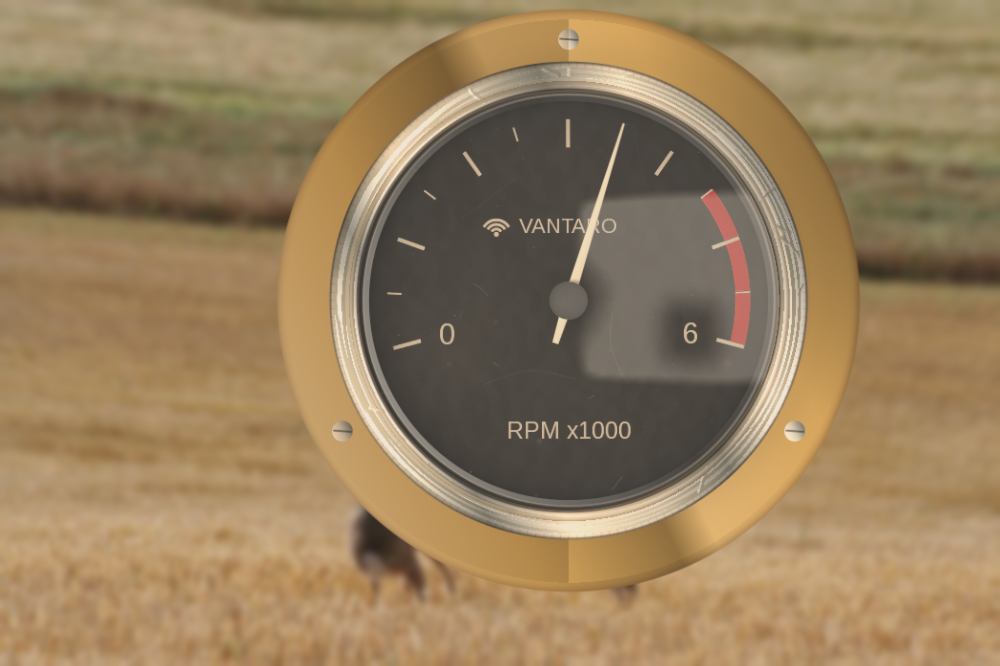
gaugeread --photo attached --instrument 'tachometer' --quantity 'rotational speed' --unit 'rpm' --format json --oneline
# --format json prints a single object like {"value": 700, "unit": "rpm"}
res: {"value": 3500, "unit": "rpm"}
